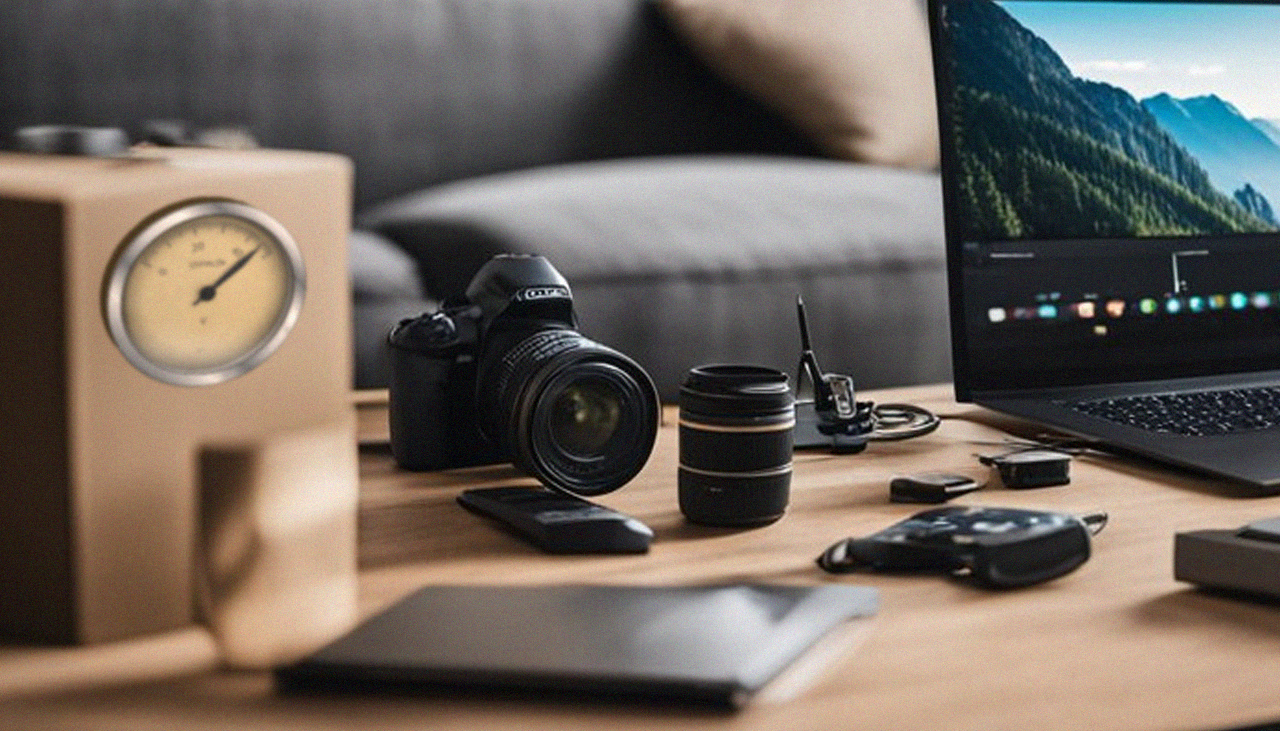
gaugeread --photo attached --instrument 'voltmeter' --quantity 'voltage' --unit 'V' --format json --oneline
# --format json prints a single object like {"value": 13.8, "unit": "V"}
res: {"value": 45, "unit": "V"}
